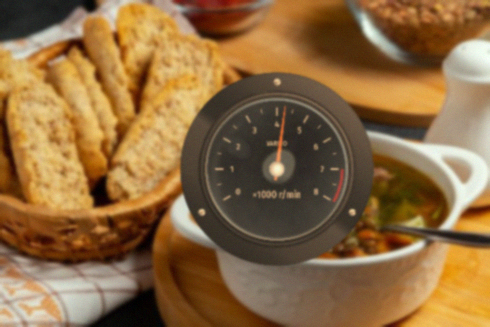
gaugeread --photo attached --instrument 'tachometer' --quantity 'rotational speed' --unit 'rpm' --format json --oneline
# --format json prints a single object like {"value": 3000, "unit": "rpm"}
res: {"value": 4250, "unit": "rpm"}
